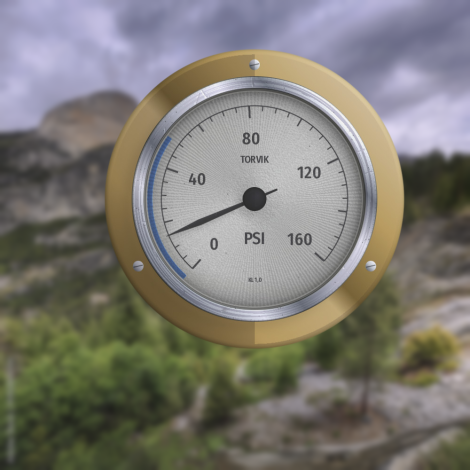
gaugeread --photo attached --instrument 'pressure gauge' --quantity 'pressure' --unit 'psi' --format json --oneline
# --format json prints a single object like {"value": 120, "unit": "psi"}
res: {"value": 15, "unit": "psi"}
